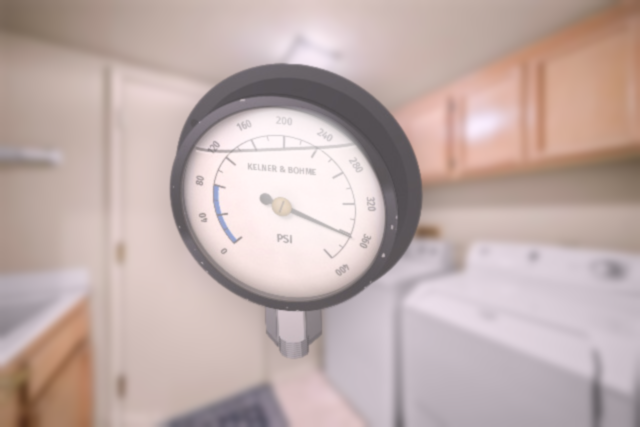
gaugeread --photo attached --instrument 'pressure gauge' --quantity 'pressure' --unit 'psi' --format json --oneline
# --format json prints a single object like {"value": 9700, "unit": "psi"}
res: {"value": 360, "unit": "psi"}
